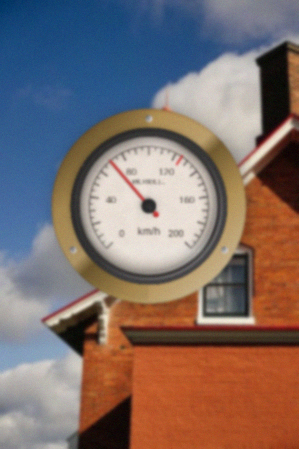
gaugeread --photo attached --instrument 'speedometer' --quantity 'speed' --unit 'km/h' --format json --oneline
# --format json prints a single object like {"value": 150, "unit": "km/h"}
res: {"value": 70, "unit": "km/h"}
